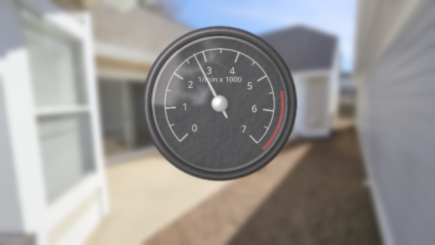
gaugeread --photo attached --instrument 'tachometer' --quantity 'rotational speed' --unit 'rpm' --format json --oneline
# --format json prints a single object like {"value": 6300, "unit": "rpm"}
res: {"value": 2750, "unit": "rpm"}
